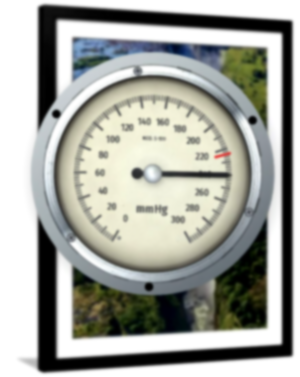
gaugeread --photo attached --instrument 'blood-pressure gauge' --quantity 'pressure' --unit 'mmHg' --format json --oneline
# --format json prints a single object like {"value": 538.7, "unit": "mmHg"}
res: {"value": 240, "unit": "mmHg"}
